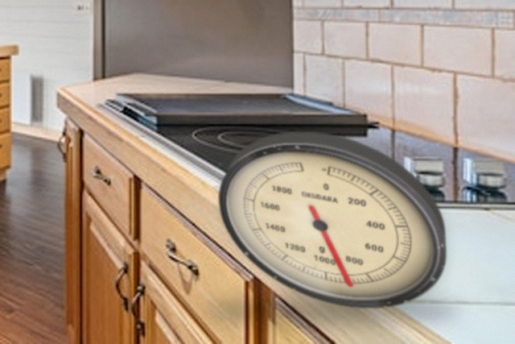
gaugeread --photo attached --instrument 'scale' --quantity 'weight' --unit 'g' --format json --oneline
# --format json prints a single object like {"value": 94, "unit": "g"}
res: {"value": 900, "unit": "g"}
